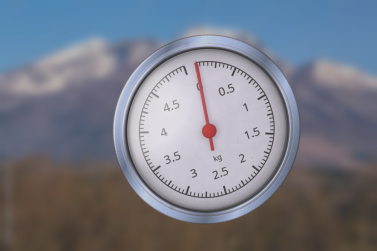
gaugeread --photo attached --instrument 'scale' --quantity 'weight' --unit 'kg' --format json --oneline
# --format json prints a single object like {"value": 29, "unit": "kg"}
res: {"value": 0, "unit": "kg"}
